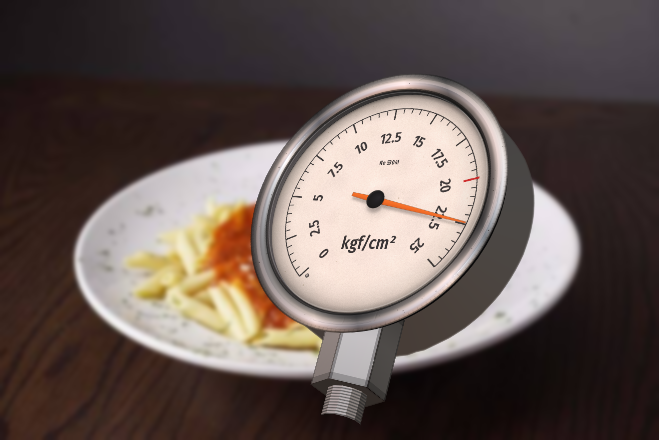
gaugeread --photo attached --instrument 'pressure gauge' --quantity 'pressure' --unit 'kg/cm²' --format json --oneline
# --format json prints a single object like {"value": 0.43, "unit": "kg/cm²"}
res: {"value": 22.5, "unit": "kg/cm²"}
